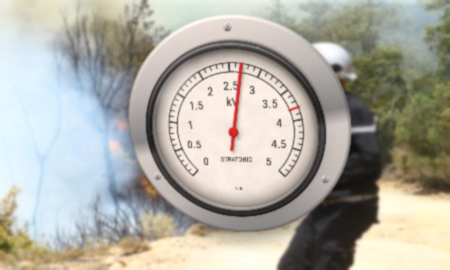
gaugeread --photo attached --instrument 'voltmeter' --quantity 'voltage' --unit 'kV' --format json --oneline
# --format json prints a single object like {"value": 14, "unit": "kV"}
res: {"value": 2.7, "unit": "kV"}
